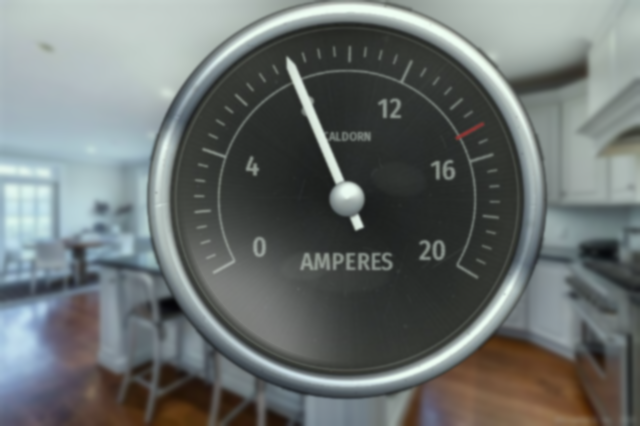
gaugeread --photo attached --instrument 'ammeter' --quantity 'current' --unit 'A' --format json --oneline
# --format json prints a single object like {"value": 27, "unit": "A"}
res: {"value": 8, "unit": "A"}
